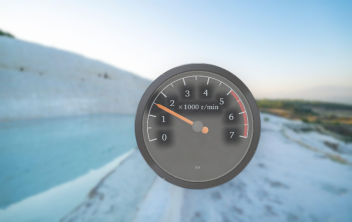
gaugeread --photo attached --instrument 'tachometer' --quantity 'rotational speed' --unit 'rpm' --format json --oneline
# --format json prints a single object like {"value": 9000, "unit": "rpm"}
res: {"value": 1500, "unit": "rpm"}
